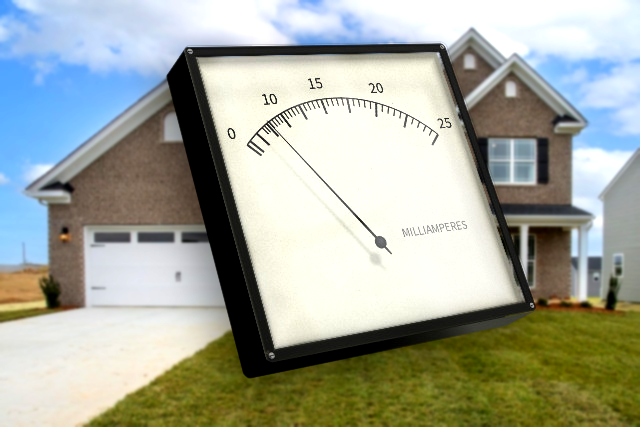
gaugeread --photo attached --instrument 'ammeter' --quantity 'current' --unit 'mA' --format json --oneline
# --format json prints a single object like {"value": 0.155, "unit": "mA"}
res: {"value": 7.5, "unit": "mA"}
